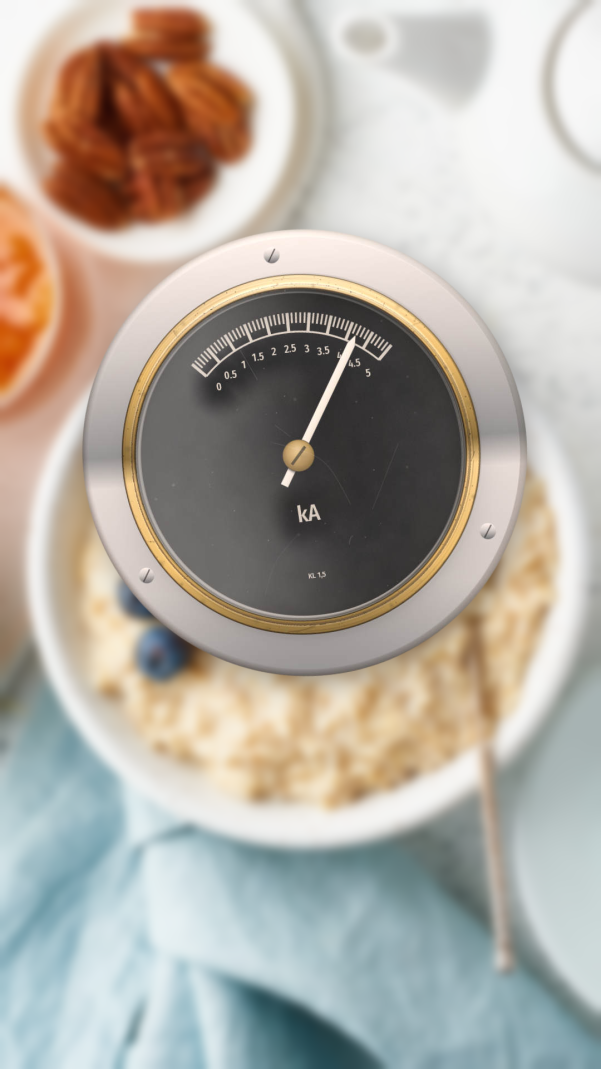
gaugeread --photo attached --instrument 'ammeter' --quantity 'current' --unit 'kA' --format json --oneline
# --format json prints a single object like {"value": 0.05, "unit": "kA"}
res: {"value": 4.2, "unit": "kA"}
